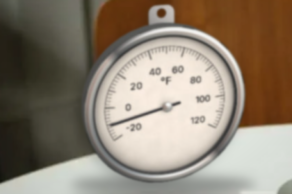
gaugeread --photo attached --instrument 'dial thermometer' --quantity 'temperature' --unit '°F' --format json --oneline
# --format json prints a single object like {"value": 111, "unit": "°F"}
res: {"value": -10, "unit": "°F"}
